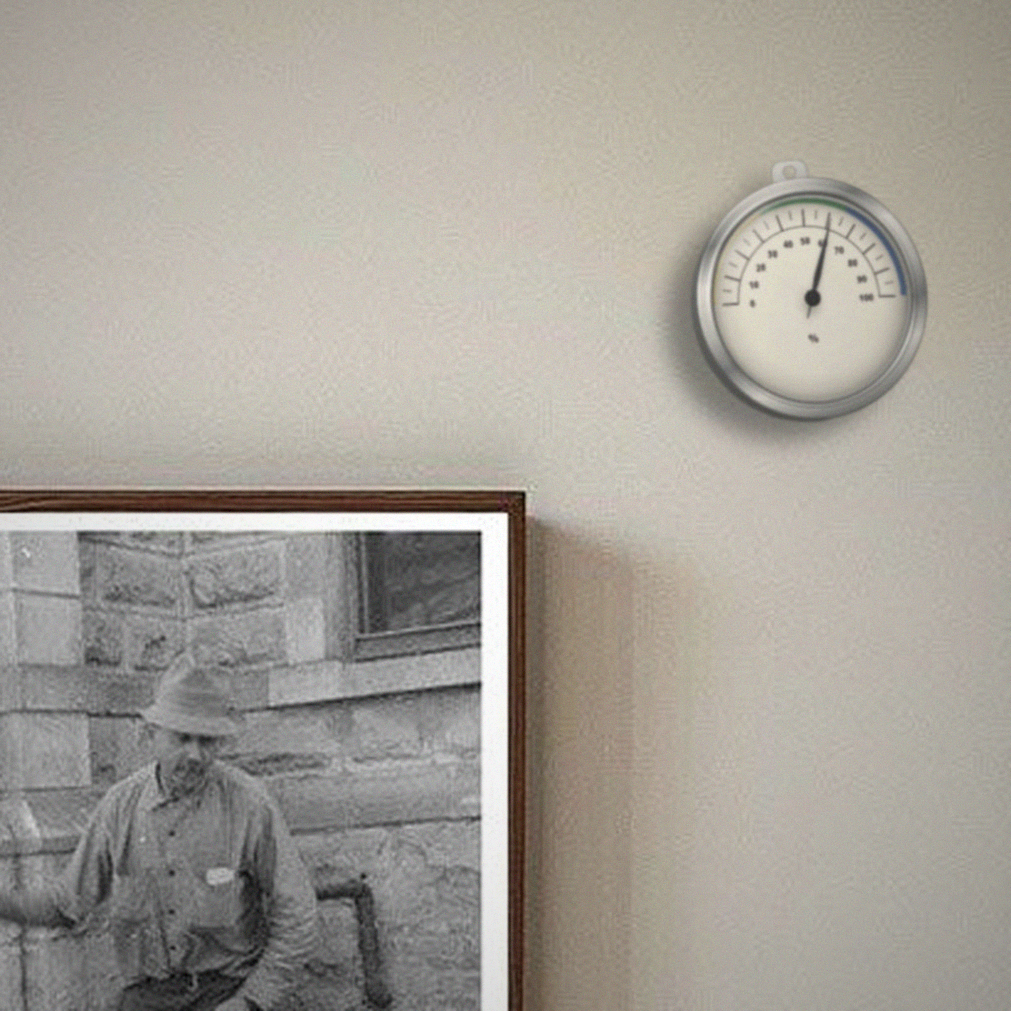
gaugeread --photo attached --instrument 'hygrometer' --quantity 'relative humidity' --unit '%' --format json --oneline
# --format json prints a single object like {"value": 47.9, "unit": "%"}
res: {"value": 60, "unit": "%"}
